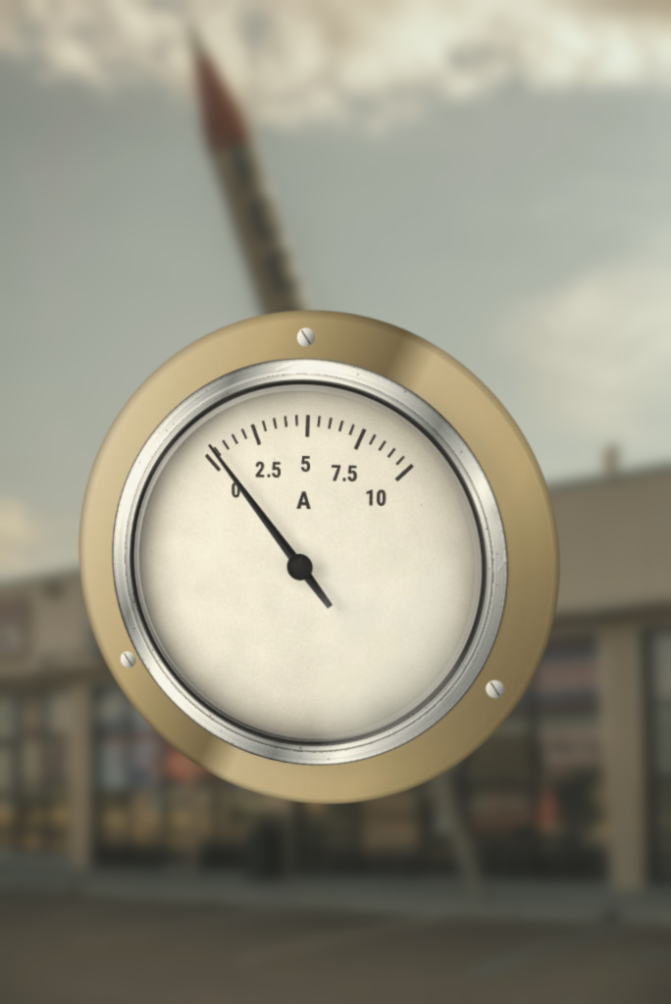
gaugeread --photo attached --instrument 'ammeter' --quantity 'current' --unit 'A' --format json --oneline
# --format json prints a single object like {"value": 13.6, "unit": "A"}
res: {"value": 0.5, "unit": "A"}
